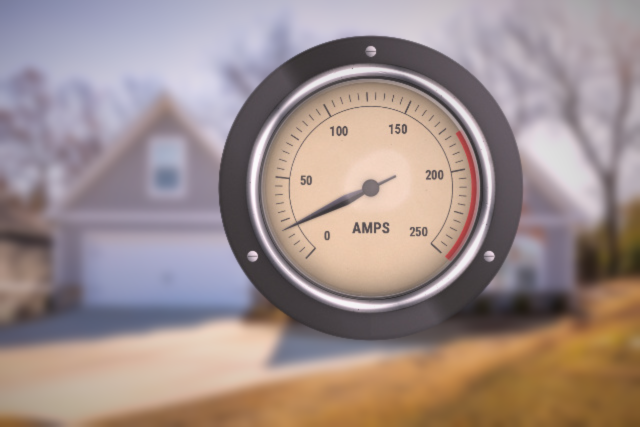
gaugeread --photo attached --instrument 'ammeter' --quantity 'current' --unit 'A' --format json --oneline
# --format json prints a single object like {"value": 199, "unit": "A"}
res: {"value": 20, "unit": "A"}
